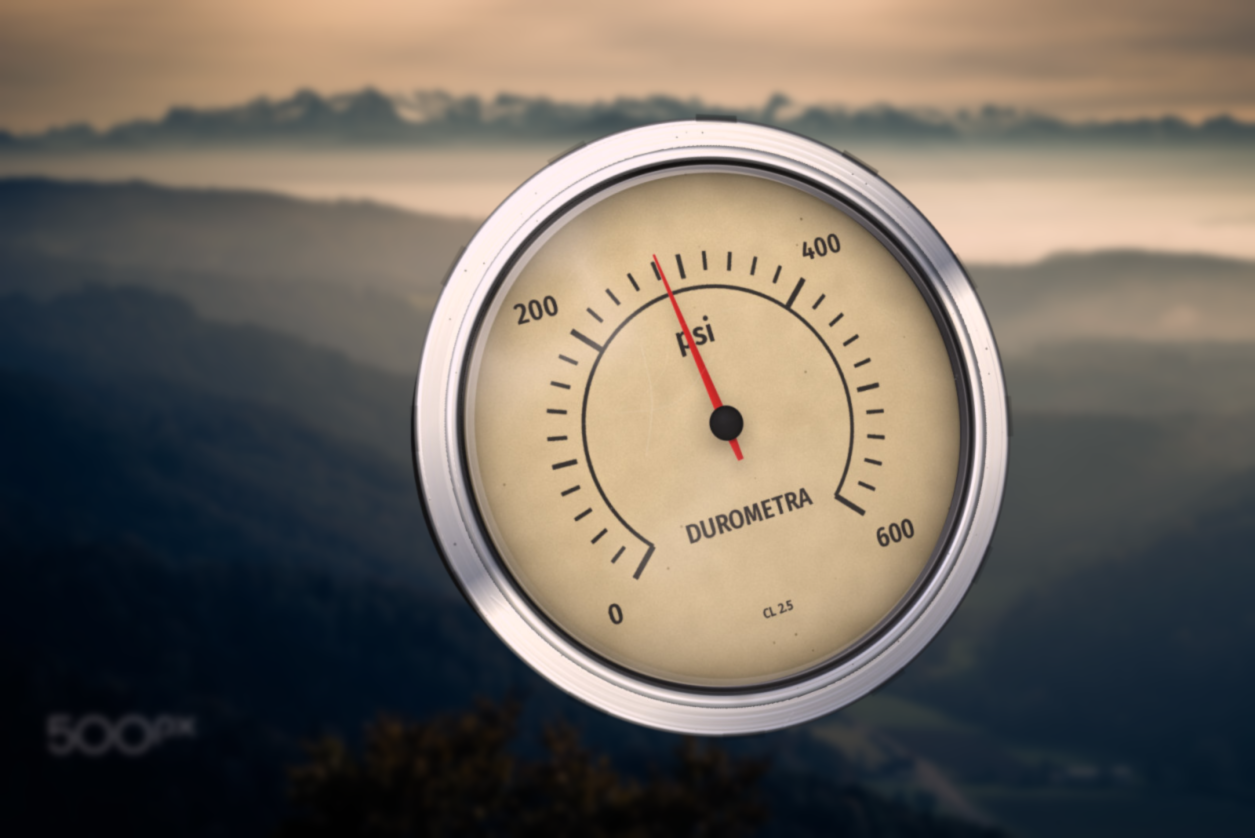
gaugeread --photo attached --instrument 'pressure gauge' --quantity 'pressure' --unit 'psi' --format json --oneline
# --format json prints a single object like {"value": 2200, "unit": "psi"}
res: {"value": 280, "unit": "psi"}
